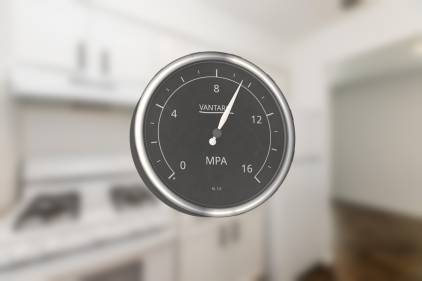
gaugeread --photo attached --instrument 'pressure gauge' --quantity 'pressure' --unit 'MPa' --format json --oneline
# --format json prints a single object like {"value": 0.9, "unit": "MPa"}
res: {"value": 9.5, "unit": "MPa"}
